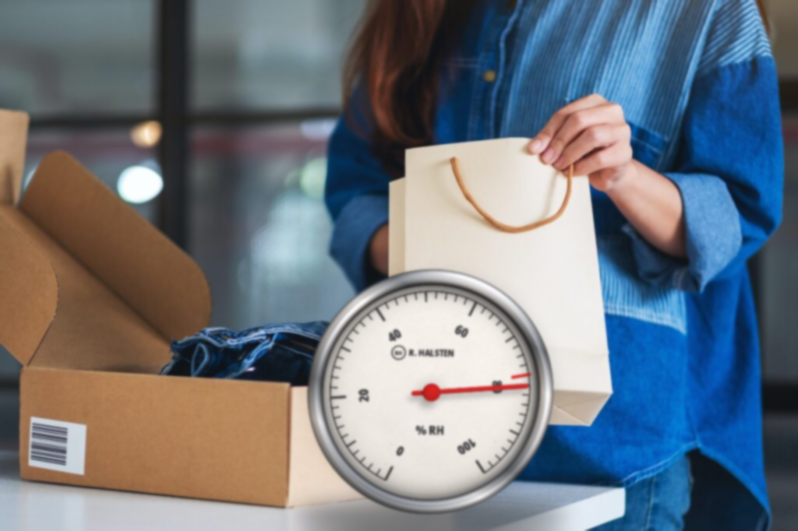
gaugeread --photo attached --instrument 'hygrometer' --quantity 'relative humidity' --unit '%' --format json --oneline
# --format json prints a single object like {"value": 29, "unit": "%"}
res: {"value": 80, "unit": "%"}
